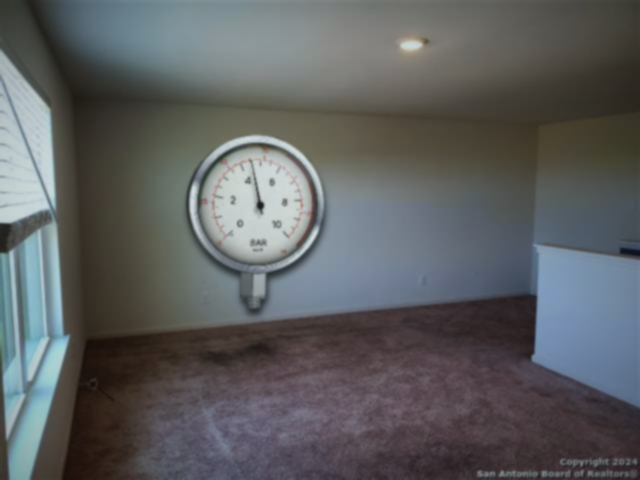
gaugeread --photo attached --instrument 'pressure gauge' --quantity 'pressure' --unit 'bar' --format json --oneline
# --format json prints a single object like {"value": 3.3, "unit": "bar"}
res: {"value": 4.5, "unit": "bar"}
